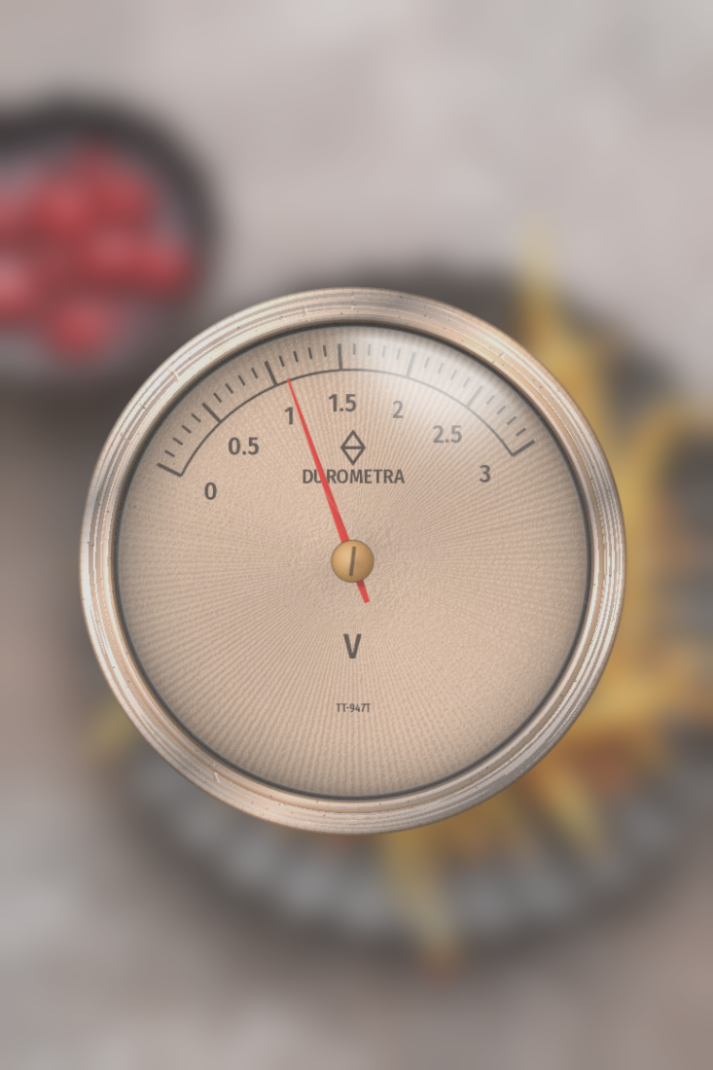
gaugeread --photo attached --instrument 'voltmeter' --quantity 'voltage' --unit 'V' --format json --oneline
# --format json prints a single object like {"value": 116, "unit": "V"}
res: {"value": 1.1, "unit": "V"}
